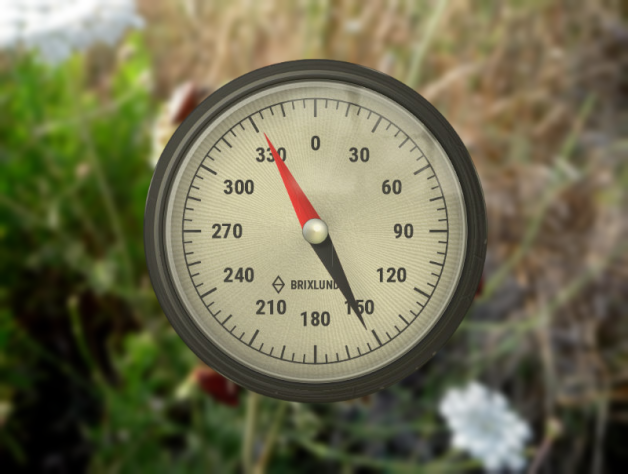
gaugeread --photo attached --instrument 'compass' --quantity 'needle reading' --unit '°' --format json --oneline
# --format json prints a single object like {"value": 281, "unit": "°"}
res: {"value": 332.5, "unit": "°"}
